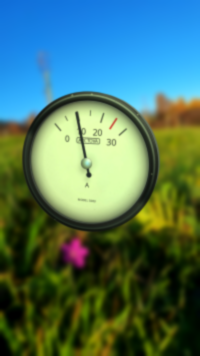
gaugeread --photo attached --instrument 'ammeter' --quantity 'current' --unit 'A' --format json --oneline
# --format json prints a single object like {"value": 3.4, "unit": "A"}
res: {"value": 10, "unit": "A"}
